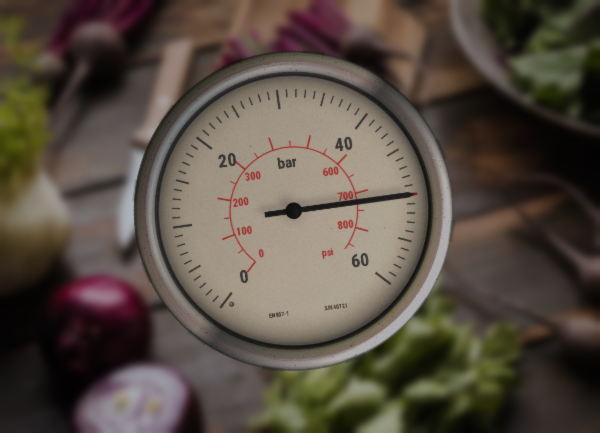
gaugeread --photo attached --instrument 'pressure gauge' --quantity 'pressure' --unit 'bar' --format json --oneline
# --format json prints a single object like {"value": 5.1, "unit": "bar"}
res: {"value": 50, "unit": "bar"}
